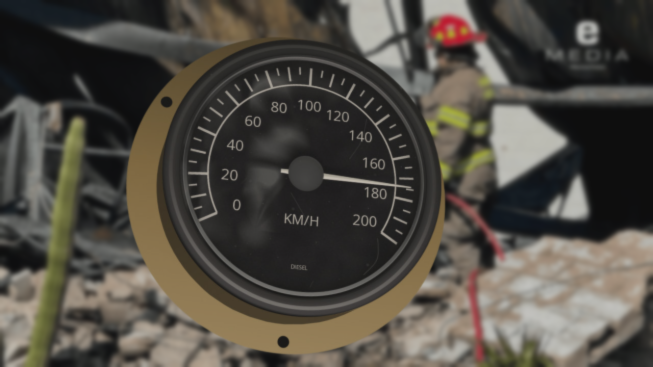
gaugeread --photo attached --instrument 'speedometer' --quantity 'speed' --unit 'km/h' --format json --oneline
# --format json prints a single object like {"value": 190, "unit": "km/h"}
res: {"value": 175, "unit": "km/h"}
